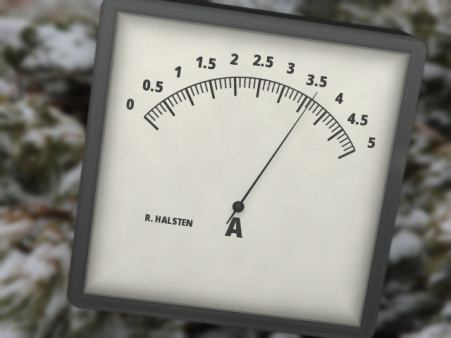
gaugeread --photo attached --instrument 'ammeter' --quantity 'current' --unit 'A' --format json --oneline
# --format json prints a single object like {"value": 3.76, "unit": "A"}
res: {"value": 3.6, "unit": "A"}
